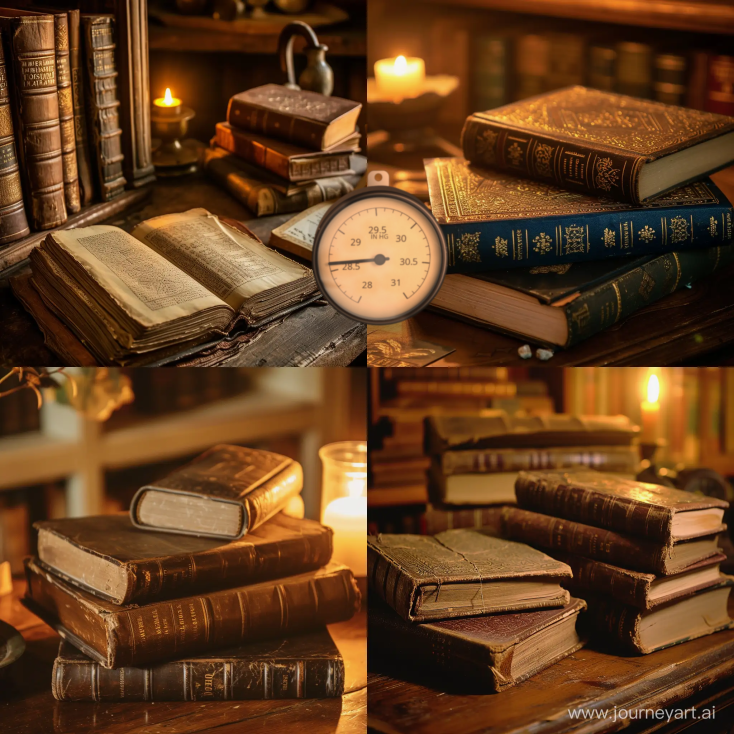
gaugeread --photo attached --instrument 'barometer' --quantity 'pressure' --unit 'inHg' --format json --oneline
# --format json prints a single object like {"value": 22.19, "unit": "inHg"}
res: {"value": 28.6, "unit": "inHg"}
